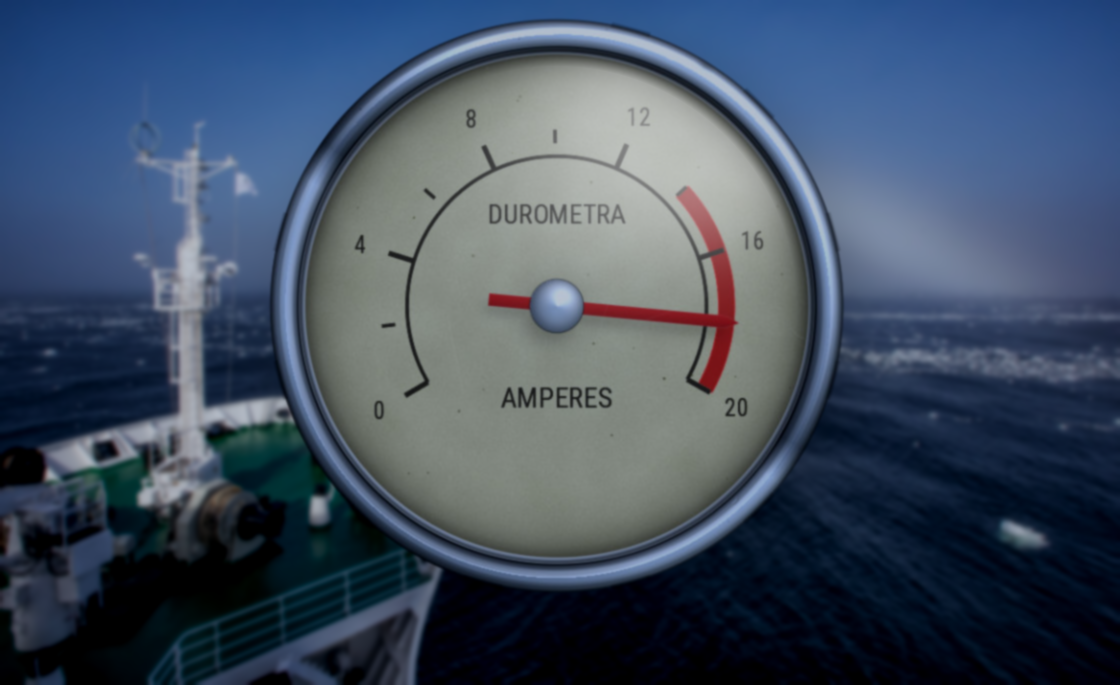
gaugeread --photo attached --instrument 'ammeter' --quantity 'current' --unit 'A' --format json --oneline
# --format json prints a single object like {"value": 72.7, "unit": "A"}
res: {"value": 18, "unit": "A"}
